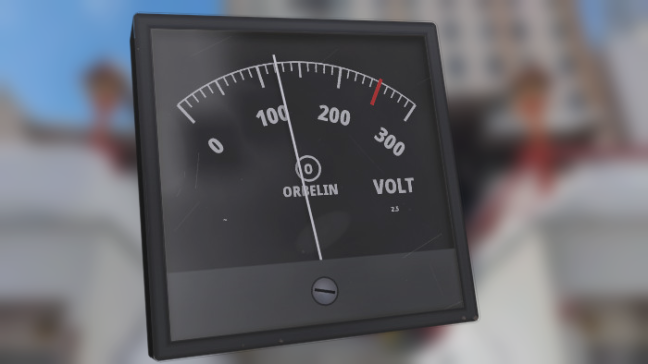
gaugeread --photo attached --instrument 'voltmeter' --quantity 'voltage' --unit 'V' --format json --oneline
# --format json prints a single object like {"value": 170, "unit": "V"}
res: {"value": 120, "unit": "V"}
